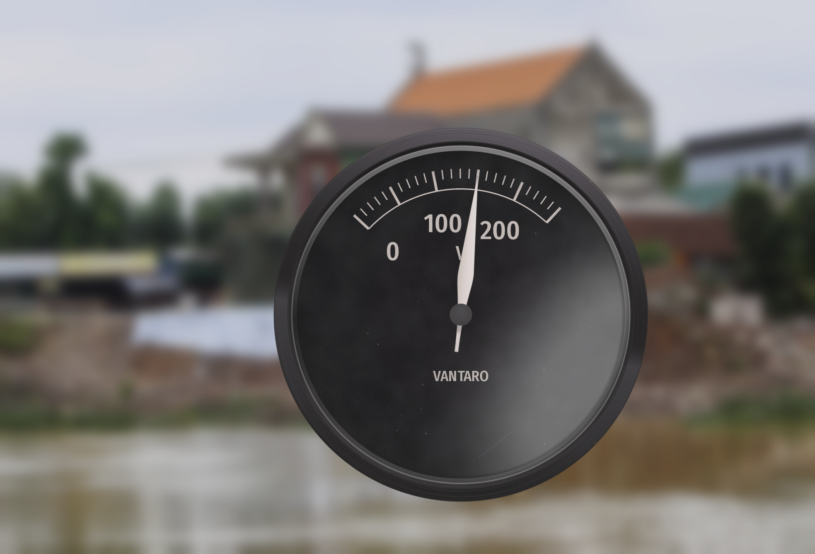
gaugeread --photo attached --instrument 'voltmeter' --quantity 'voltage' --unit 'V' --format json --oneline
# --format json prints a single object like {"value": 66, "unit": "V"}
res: {"value": 150, "unit": "V"}
